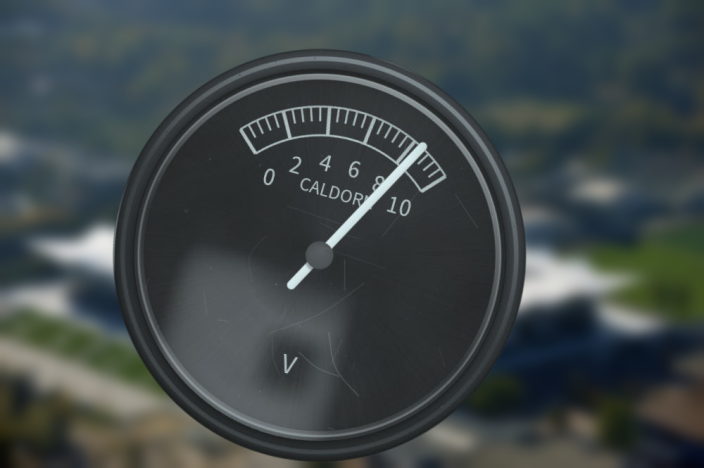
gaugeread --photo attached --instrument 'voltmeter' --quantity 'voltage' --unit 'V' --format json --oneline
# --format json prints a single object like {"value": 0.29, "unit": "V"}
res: {"value": 8.4, "unit": "V"}
